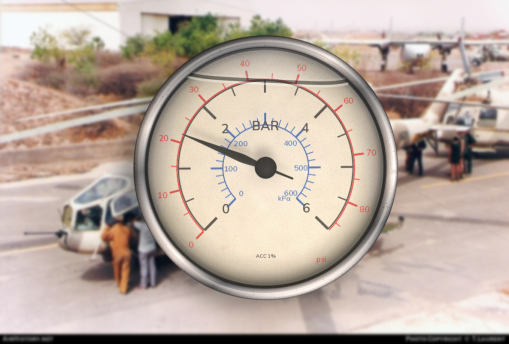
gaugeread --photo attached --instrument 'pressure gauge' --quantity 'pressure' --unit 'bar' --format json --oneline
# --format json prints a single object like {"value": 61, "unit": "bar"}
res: {"value": 1.5, "unit": "bar"}
